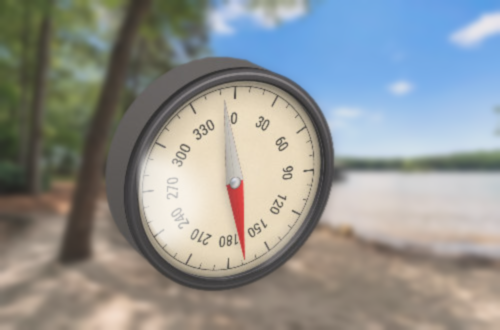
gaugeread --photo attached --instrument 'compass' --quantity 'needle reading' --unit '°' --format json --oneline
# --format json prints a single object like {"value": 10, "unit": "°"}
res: {"value": 170, "unit": "°"}
